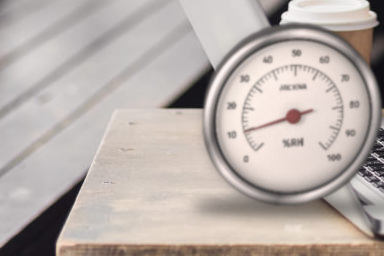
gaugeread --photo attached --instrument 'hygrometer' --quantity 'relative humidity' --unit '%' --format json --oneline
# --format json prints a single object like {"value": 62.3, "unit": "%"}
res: {"value": 10, "unit": "%"}
